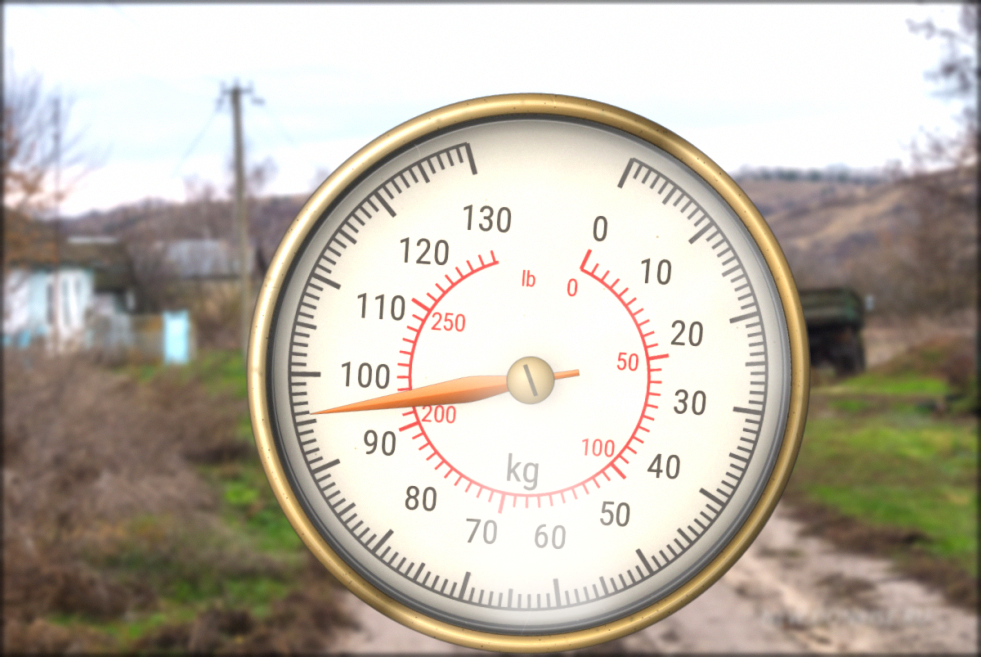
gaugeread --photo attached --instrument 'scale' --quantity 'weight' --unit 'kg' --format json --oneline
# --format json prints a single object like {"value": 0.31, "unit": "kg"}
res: {"value": 96, "unit": "kg"}
